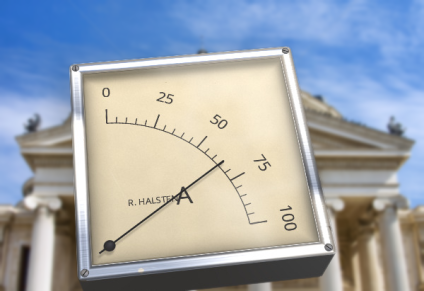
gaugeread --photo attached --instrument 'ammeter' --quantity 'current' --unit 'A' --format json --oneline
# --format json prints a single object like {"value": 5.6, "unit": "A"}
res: {"value": 65, "unit": "A"}
